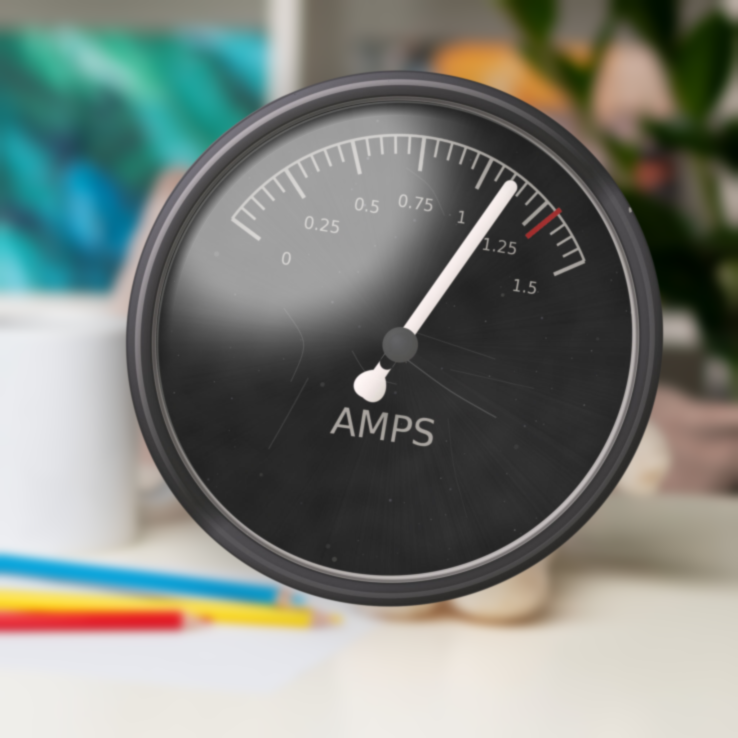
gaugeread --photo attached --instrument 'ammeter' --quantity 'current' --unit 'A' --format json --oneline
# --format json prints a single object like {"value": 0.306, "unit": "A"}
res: {"value": 1.1, "unit": "A"}
